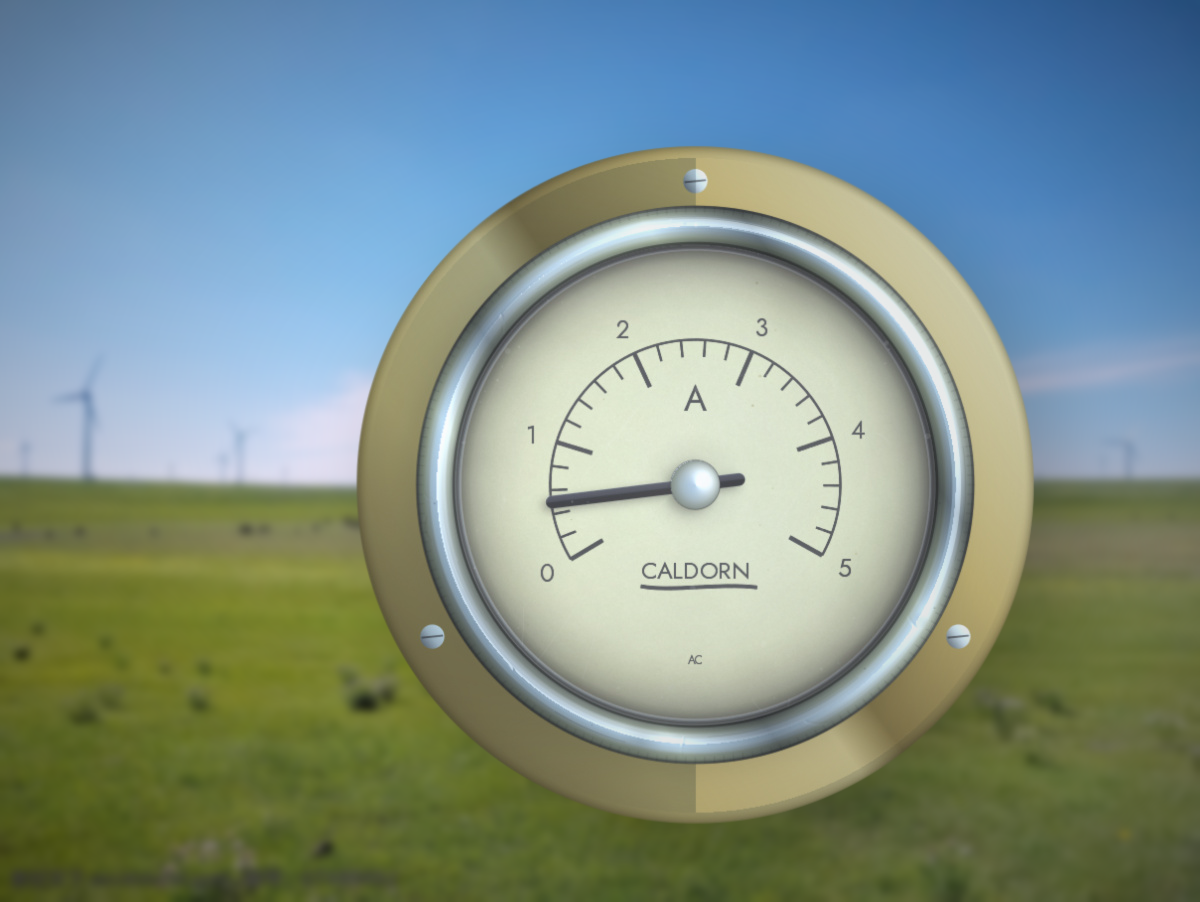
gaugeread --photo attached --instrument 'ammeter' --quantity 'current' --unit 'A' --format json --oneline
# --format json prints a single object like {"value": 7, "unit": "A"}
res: {"value": 0.5, "unit": "A"}
